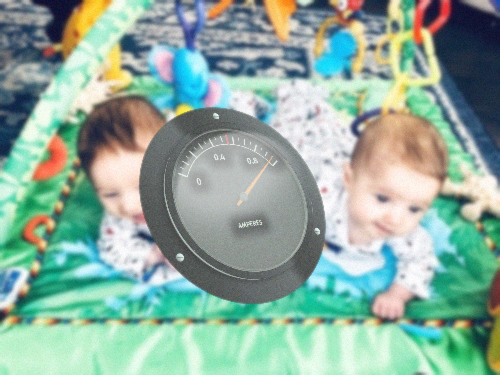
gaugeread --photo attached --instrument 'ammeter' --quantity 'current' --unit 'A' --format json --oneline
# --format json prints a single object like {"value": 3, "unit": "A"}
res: {"value": 0.95, "unit": "A"}
